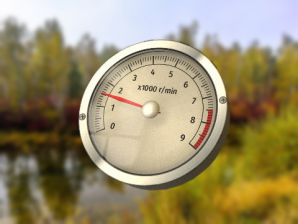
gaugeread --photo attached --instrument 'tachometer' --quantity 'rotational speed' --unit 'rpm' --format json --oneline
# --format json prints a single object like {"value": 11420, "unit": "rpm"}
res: {"value": 1500, "unit": "rpm"}
